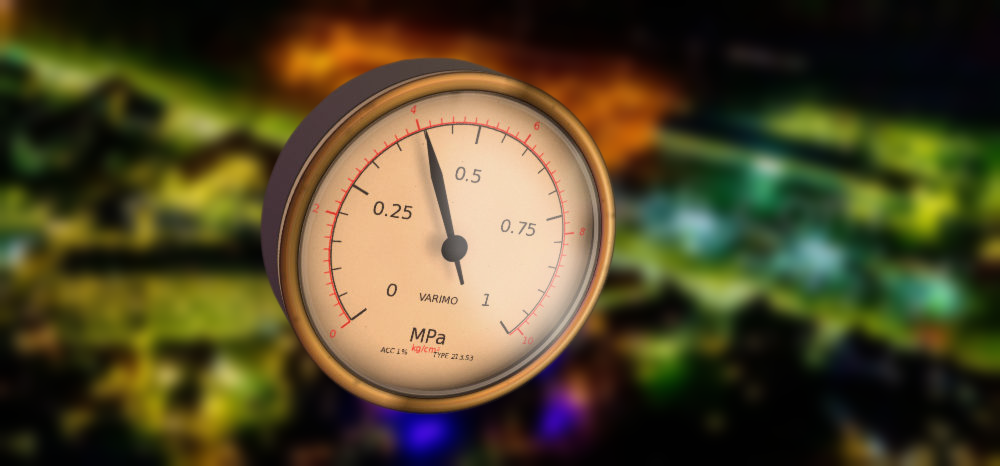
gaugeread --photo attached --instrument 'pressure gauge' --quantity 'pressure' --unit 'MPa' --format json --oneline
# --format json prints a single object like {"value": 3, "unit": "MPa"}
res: {"value": 0.4, "unit": "MPa"}
